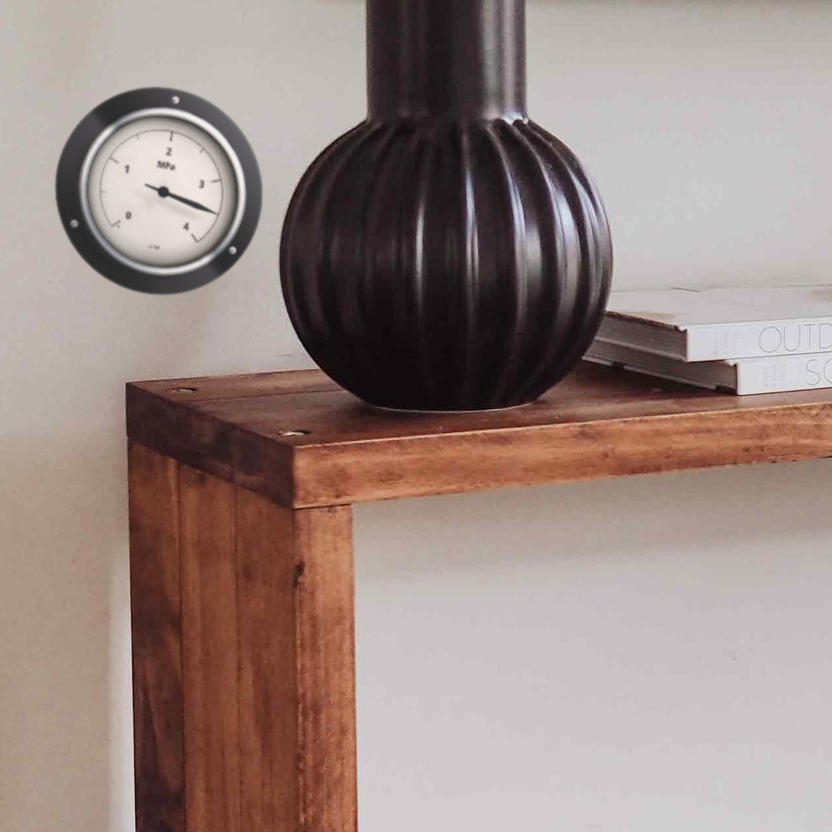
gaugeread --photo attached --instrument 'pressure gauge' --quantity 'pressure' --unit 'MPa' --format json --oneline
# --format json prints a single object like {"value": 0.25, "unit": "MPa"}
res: {"value": 3.5, "unit": "MPa"}
